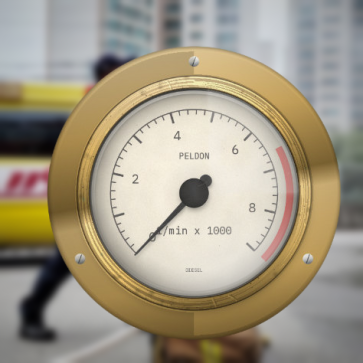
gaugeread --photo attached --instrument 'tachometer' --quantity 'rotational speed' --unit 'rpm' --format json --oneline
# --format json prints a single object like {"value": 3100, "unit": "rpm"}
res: {"value": 0, "unit": "rpm"}
